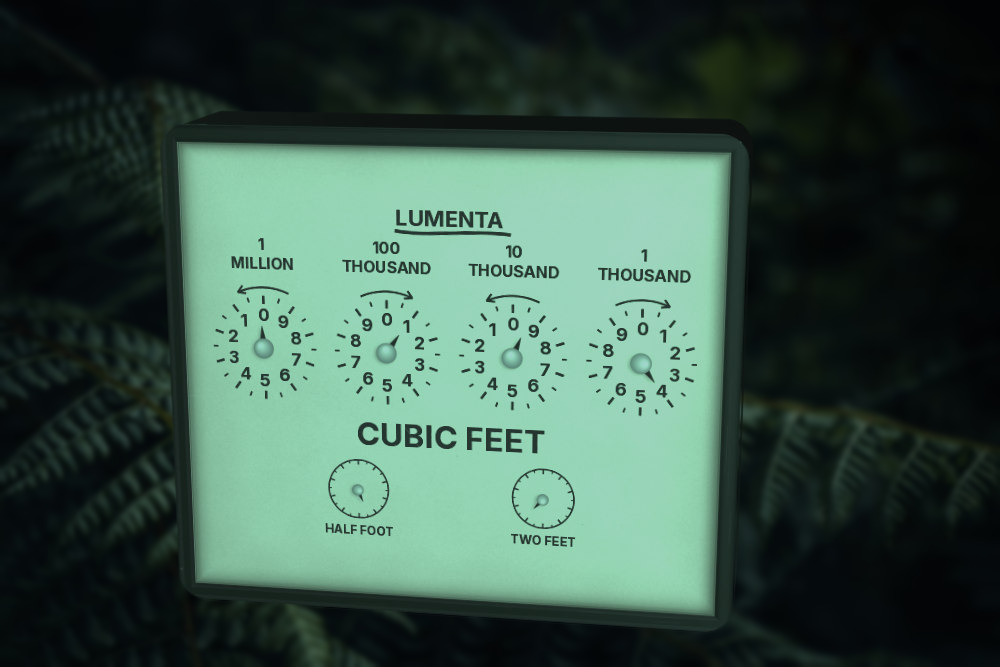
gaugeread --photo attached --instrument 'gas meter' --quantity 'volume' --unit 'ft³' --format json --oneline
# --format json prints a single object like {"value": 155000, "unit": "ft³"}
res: {"value": 9400, "unit": "ft³"}
